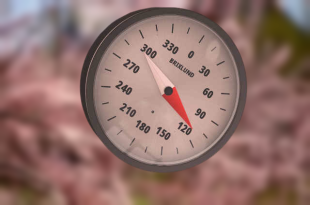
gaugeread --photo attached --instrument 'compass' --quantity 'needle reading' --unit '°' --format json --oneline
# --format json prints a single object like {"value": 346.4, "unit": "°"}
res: {"value": 112.5, "unit": "°"}
